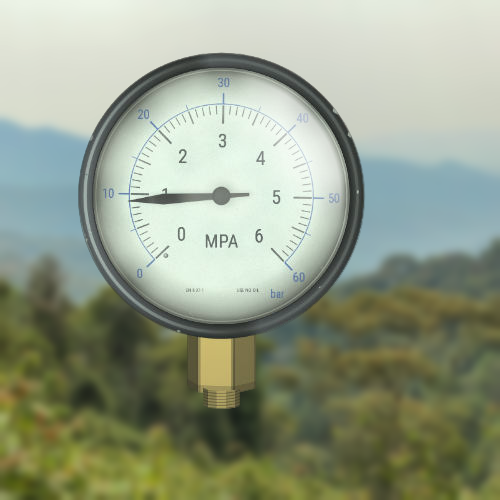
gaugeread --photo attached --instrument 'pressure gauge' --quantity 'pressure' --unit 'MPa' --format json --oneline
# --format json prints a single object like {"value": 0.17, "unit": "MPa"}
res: {"value": 0.9, "unit": "MPa"}
